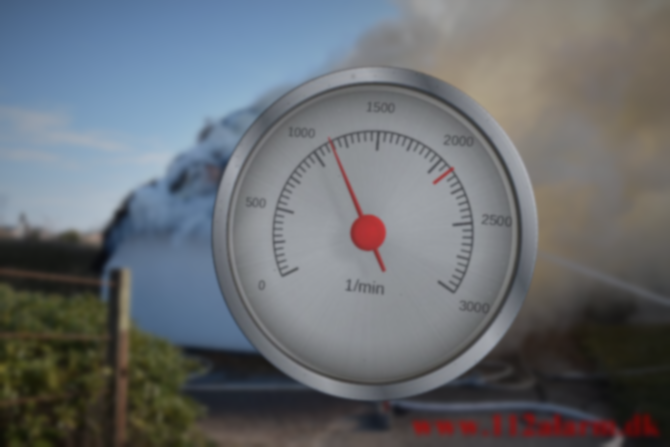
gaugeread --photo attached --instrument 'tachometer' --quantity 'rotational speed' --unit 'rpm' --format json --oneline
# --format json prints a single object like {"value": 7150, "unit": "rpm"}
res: {"value": 1150, "unit": "rpm"}
